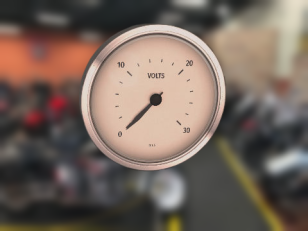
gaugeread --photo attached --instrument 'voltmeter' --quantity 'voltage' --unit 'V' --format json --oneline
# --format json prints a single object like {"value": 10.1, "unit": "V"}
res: {"value": 0, "unit": "V"}
